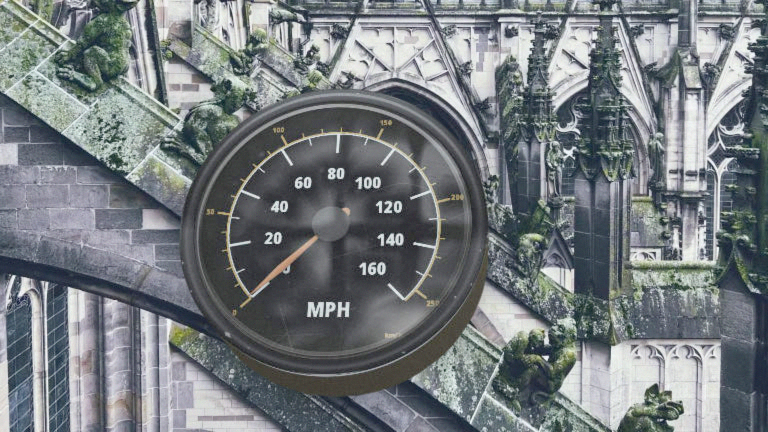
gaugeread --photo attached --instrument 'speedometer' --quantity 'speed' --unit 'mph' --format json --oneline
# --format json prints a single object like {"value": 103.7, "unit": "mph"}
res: {"value": 0, "unit": "mph"}
